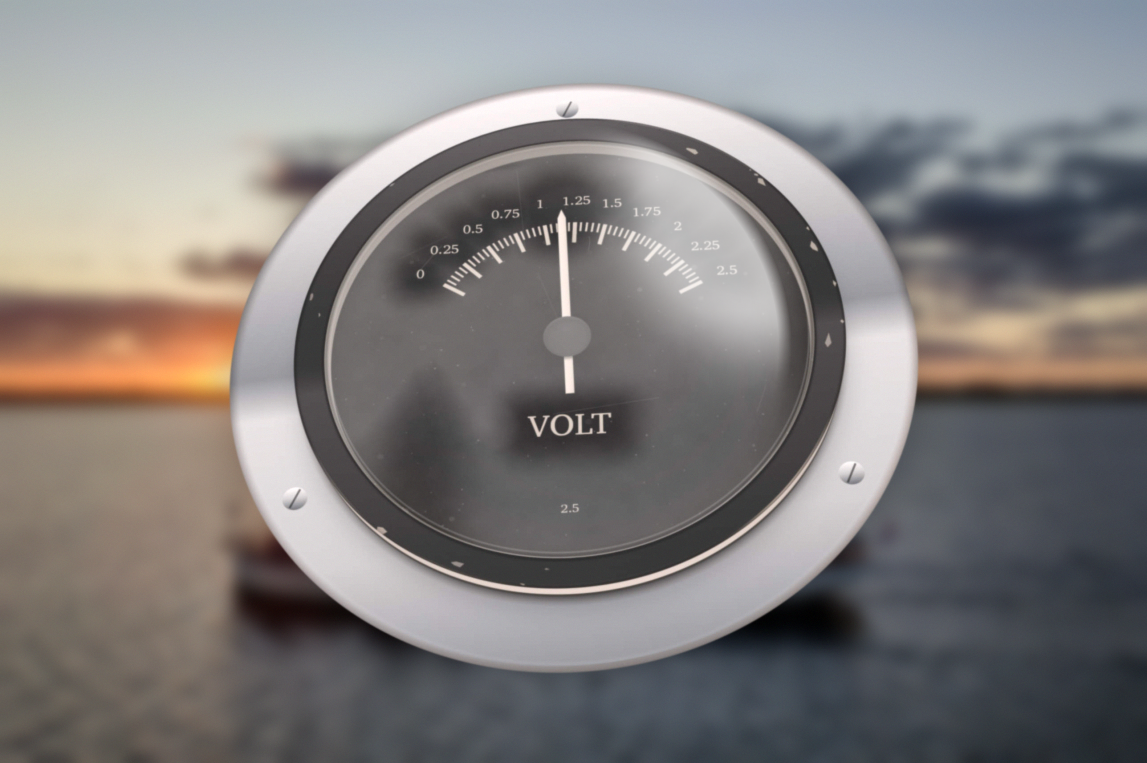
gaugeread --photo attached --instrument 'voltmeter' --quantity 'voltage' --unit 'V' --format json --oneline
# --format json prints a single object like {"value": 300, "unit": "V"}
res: {"value": 1.15, "unit": "V"}
